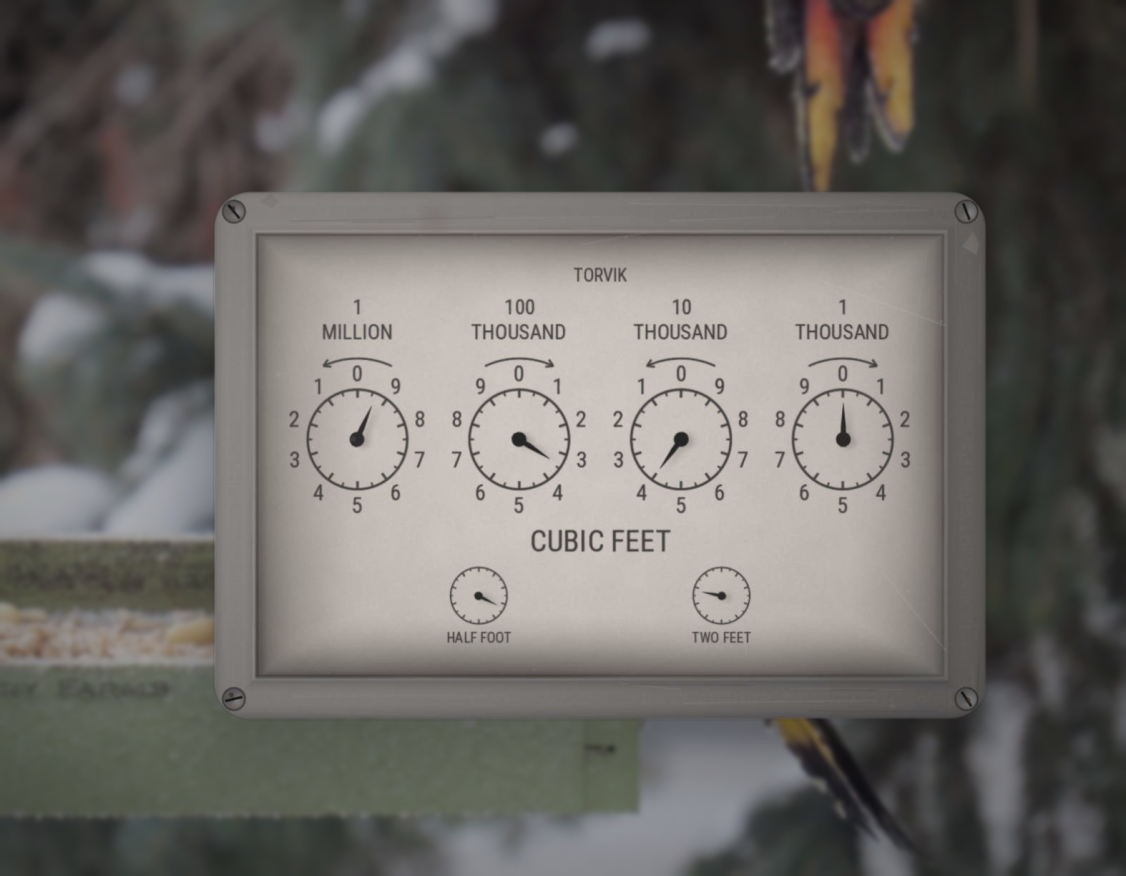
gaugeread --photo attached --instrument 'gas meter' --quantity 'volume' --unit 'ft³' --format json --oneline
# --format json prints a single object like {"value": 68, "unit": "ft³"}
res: {"value": 934000, "unit": "ft³"}
